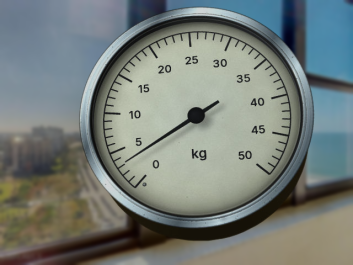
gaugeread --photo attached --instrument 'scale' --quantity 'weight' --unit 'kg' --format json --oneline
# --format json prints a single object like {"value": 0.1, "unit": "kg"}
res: {"value": 3, "unit": "kg"}
